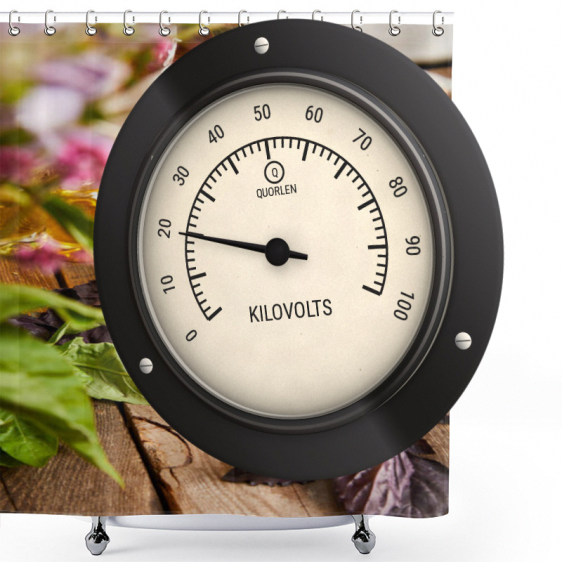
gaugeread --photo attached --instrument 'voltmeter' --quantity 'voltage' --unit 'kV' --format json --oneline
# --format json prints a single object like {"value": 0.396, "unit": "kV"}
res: {"value": 20, "unit": "kV"}
